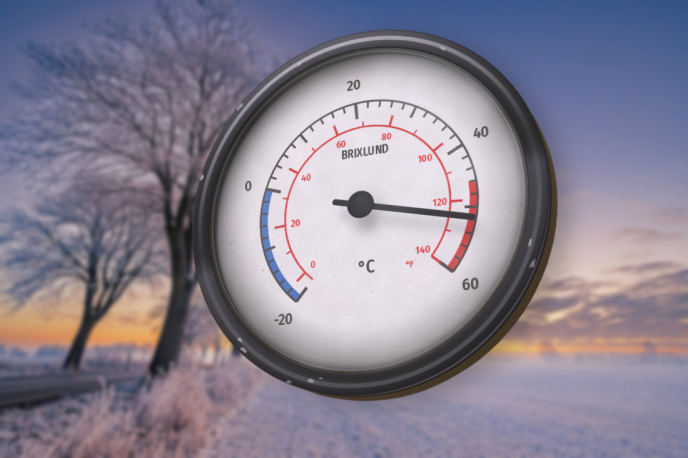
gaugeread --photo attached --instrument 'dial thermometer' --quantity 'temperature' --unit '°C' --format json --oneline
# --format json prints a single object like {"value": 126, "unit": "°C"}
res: {"value": 52, "unit": "°C"}
